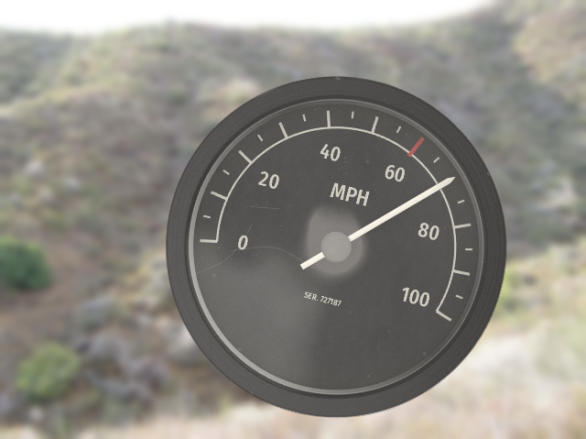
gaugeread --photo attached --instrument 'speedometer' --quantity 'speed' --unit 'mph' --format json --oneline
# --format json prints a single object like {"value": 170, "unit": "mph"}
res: {"value": 70, "unit": "mph"}
